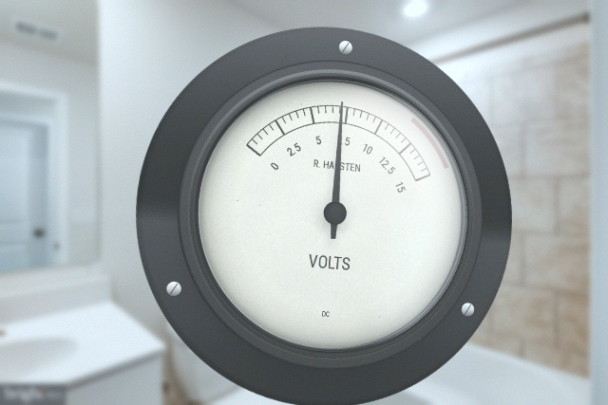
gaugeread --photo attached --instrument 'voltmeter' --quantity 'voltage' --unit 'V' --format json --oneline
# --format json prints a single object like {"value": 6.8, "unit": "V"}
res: {"value": 7, "unit": "V"}
